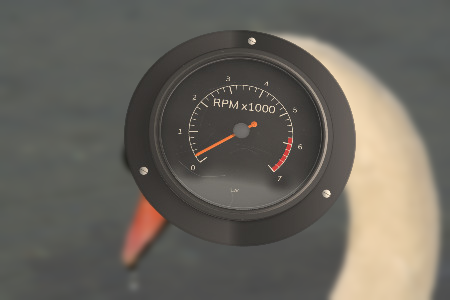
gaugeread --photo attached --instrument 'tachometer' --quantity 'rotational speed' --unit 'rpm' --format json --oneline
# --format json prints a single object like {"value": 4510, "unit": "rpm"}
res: {"value": 200, "unit": "rpm"}
